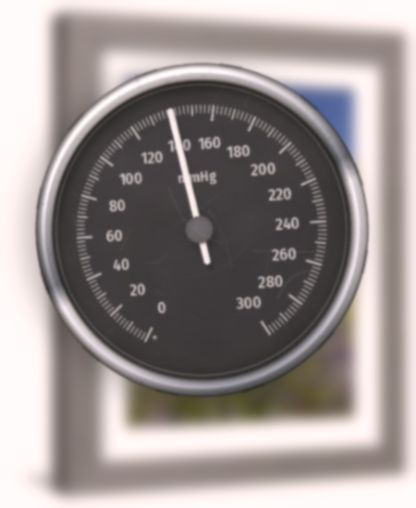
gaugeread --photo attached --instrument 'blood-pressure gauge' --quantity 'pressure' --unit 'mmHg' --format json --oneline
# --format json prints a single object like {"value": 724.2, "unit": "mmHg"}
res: {"value": 140, "unit": "mmHg"}
